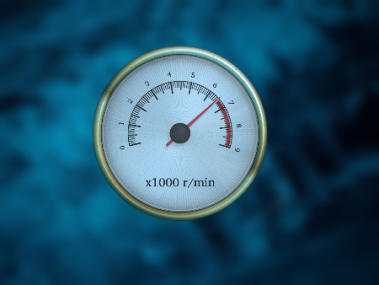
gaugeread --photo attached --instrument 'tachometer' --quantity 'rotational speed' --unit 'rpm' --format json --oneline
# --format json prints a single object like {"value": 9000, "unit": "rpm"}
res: {"value": 6500, "unit": "rpm"}
